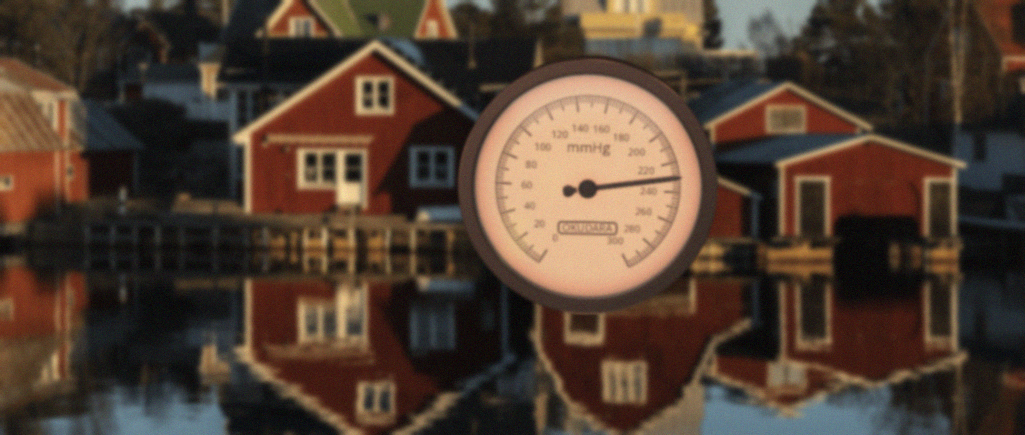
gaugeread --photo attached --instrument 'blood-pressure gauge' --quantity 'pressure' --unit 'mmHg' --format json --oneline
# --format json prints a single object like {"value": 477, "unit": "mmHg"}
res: {"value": 230, "unit": "mmHg"}
